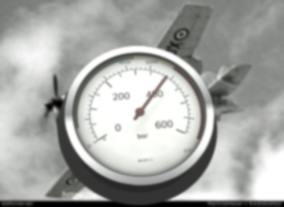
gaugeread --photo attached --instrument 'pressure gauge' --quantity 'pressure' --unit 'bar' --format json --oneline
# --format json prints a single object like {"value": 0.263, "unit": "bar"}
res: {"value": 400, "unit": "bar"}
